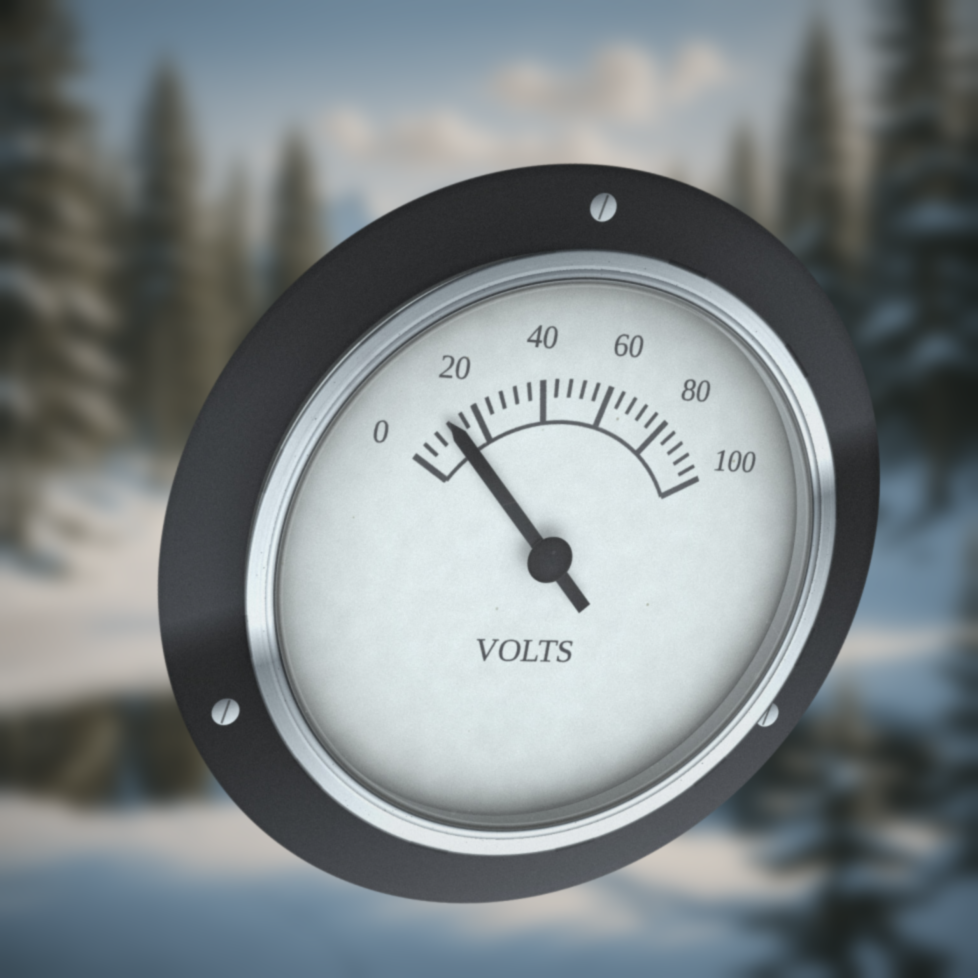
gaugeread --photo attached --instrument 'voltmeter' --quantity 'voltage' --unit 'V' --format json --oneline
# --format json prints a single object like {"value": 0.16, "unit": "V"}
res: {"value": 12, "unit": "V"}
